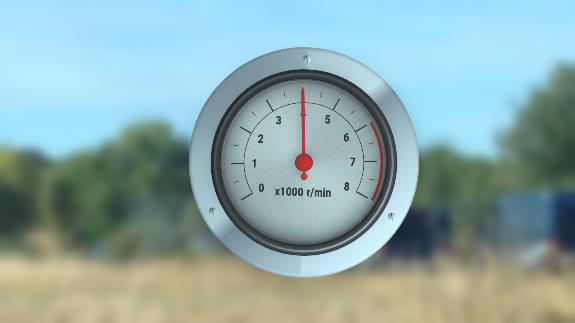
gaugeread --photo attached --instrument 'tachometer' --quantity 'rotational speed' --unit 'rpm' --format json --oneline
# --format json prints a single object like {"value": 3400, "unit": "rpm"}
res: {"value": 4000, "unit": "rpm"}
